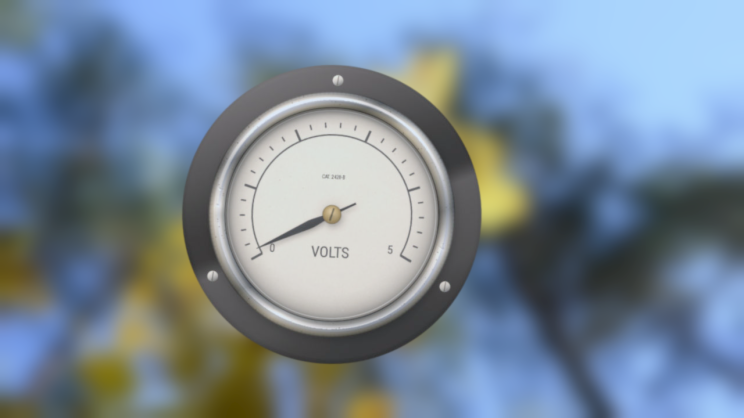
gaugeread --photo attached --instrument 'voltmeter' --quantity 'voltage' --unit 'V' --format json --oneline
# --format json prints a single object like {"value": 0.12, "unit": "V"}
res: {"value": 0.1, "unit": "V"}
